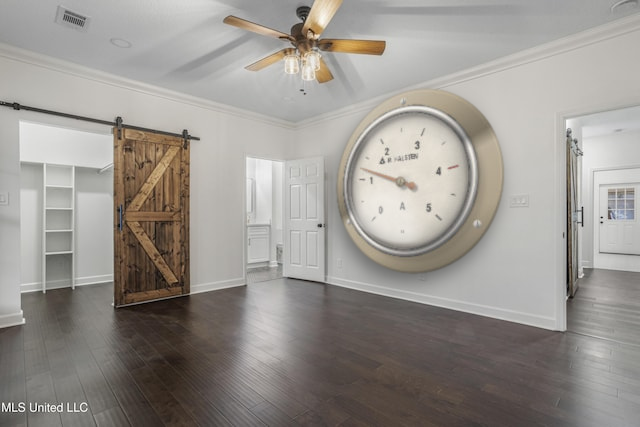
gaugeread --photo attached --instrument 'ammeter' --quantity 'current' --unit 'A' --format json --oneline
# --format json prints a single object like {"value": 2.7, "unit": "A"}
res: {"value": 1.25, "unit": "A"}
